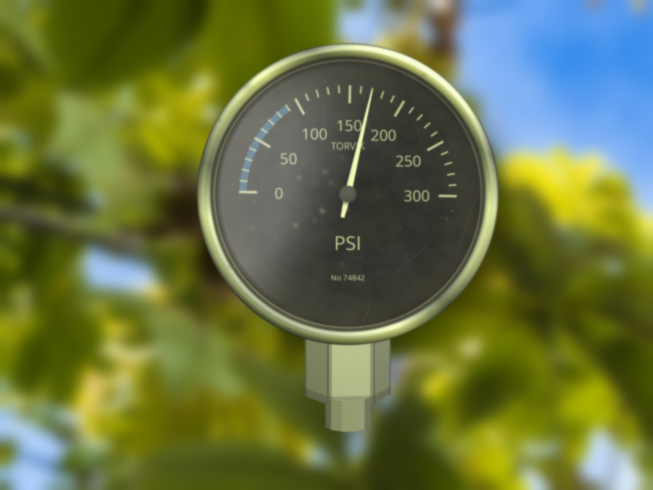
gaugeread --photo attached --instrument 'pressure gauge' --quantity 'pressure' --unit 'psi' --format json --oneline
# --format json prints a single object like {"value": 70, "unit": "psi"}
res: {"value": 170, "unit": "psi"}
